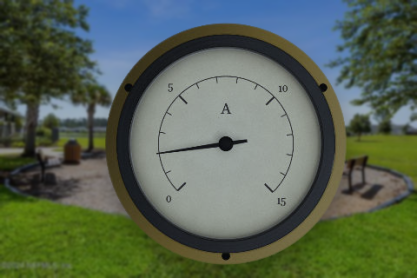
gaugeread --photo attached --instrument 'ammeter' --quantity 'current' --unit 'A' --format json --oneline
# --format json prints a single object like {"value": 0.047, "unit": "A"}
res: {"value": 2, "unit": "A"}
